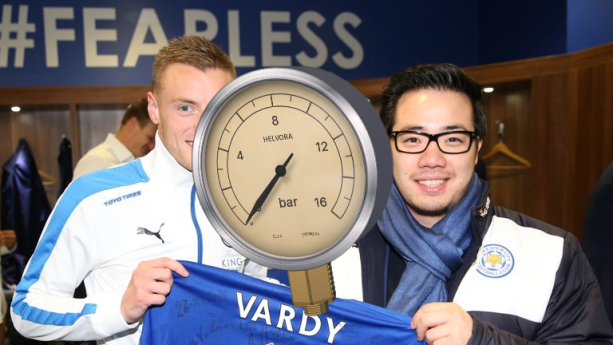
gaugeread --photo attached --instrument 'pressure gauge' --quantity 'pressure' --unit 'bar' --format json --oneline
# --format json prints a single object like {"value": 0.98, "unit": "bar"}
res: {"value": 0, "unit": "bar"}
